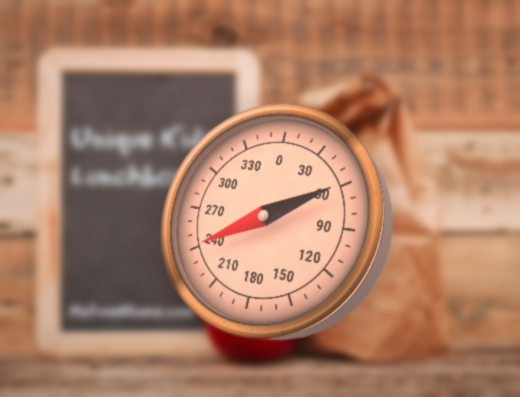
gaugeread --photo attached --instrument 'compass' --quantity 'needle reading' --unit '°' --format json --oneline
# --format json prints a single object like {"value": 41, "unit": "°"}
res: {"value": 240, "unit": "°"}
